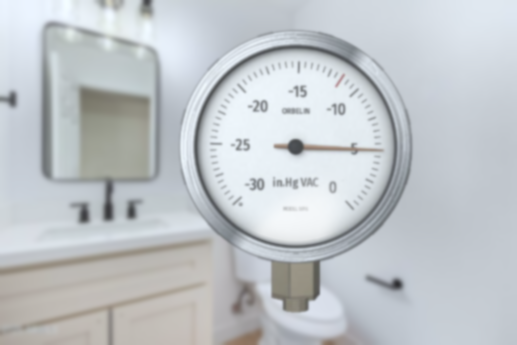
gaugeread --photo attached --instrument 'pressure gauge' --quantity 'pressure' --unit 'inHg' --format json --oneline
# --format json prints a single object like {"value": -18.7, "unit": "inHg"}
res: {"value": -5, "unit": "inHg"}
